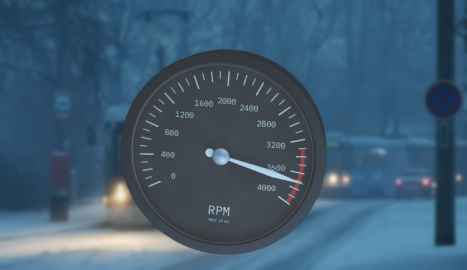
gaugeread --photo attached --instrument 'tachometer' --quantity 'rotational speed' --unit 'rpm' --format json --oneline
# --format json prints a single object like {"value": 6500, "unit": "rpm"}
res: {"value": 3700, "unit": "rpm"}
